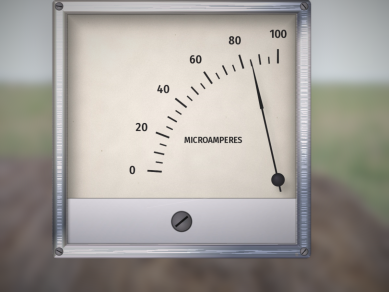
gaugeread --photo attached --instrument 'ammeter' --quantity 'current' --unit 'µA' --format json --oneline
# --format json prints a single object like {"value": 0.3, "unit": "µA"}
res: {"value": 85, "unit": "µA"}
